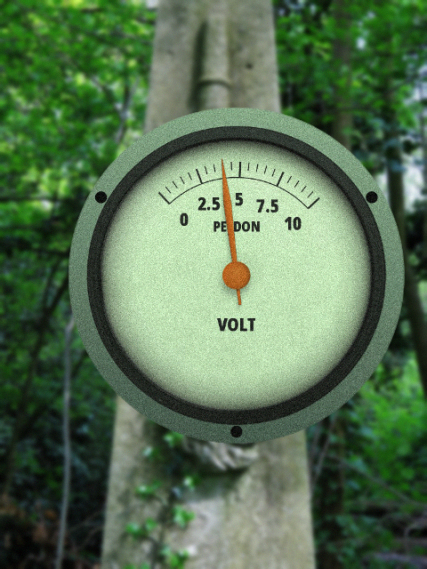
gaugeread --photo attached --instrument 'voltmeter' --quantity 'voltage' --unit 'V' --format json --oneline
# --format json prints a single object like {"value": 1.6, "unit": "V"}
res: {"value": 4, "unit": "V"}
